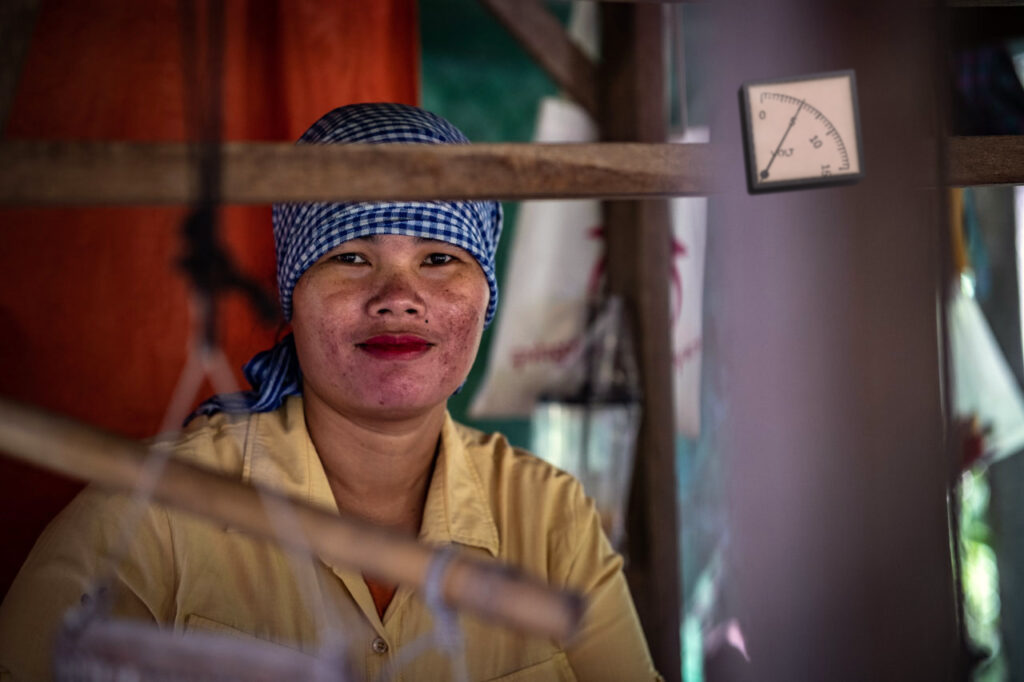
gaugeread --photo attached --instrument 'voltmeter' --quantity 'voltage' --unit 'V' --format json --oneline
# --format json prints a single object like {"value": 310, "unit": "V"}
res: {"value": 5, "unit": "V"}
